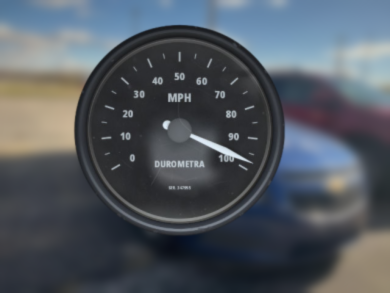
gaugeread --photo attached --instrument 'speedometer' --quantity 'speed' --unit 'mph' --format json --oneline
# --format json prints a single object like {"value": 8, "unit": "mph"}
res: {"value": 97.5, "unit": "mph"}
